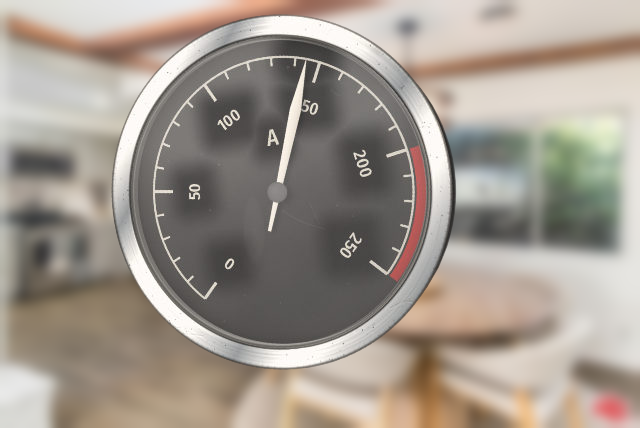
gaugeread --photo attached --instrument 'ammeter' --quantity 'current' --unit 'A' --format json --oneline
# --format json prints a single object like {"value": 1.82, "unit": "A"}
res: {"value": 145, "unit": "A"}
